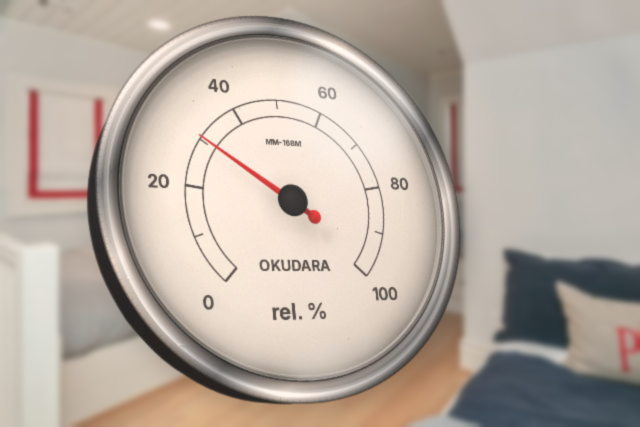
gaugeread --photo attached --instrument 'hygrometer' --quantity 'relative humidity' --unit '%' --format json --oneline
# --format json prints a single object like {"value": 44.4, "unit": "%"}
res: {"value": 30, "unit": "%"}
